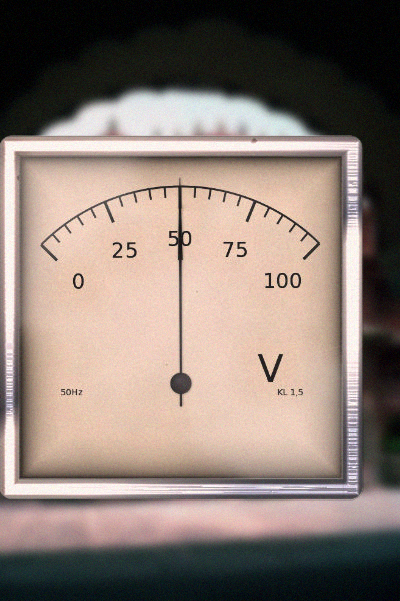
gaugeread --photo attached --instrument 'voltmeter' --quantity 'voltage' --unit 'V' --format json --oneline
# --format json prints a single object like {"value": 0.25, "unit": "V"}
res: {"value": 50, "unit": "V"}
